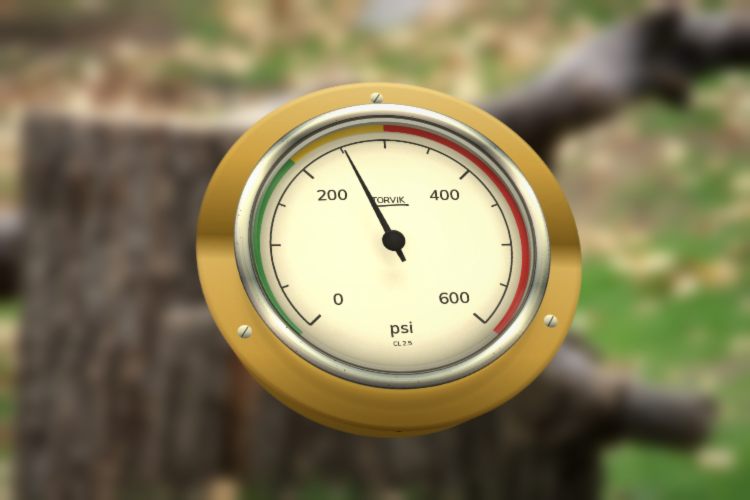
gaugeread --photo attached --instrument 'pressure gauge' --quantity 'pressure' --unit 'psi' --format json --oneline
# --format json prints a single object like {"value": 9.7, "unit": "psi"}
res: {"value": 250, "unit": "psi"}
